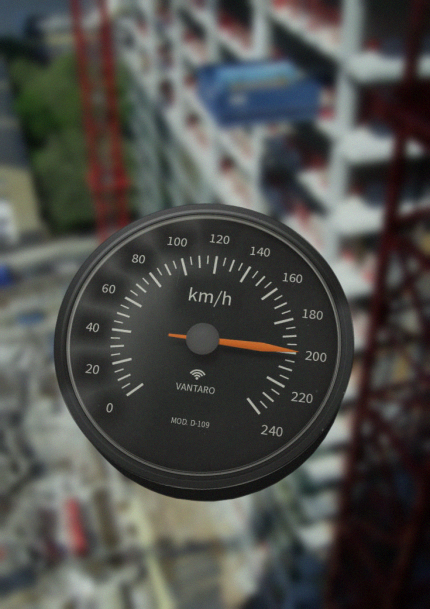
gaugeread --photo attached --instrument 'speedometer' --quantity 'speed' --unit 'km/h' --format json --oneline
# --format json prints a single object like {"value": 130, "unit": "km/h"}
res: {"value": 200, "unit": "km/h"}
